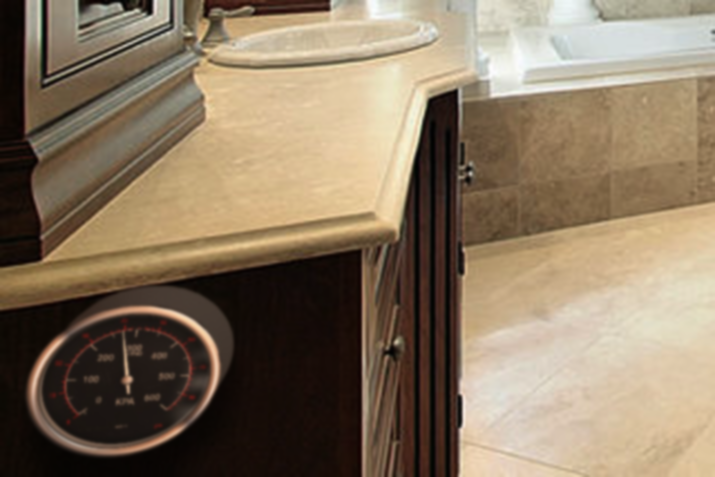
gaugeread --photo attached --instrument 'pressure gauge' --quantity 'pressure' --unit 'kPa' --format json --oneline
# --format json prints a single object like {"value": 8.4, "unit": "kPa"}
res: {"value": 275, "unit": "kPa"}
